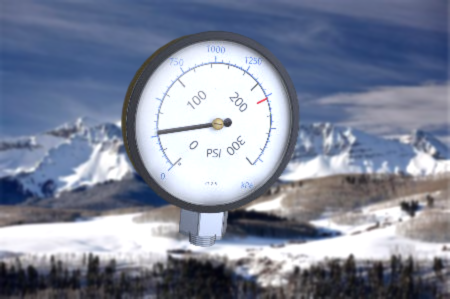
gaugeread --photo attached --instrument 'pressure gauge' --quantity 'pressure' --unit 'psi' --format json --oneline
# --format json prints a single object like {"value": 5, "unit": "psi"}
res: {"value": 40, "unit": "psi"}
